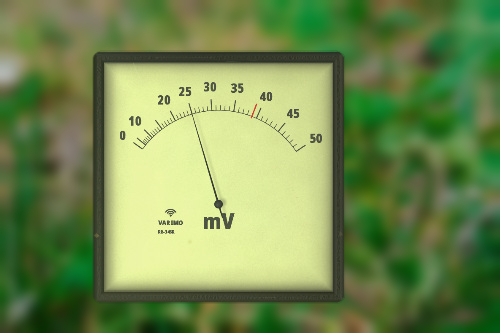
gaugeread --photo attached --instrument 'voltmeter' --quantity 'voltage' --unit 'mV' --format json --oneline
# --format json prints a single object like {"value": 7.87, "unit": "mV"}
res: {"value": 25, "unit": "mV"}
